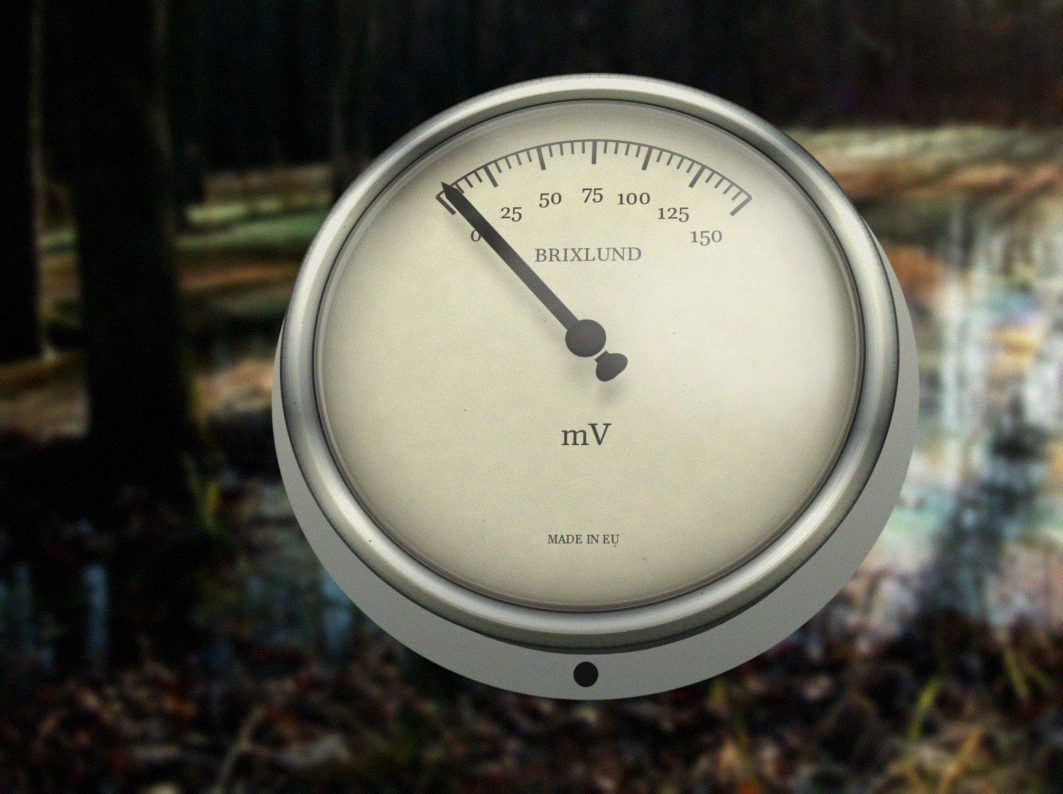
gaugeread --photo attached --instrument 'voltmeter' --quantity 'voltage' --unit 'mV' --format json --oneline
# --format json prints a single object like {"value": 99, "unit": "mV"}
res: {"value": 5, "unit": "mV"}
